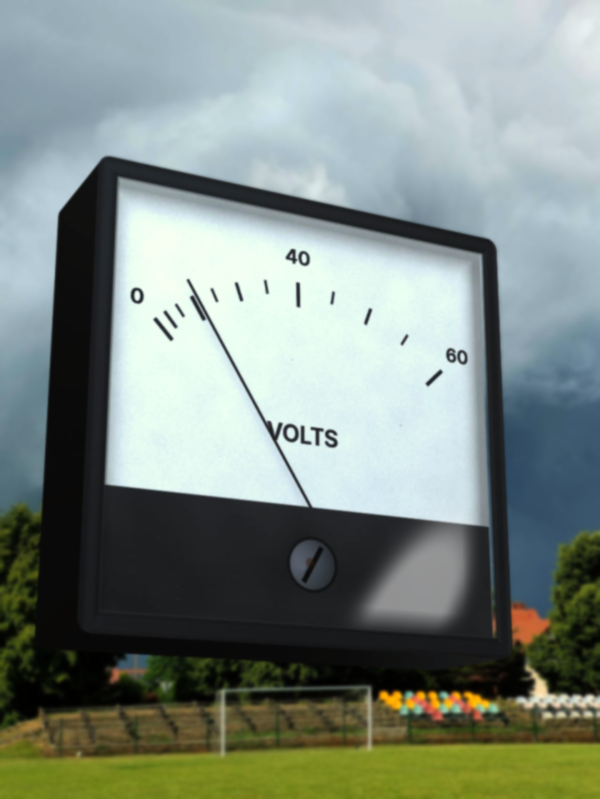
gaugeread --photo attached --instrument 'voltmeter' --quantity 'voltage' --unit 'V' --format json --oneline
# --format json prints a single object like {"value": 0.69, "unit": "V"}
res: {"value": 20, "unit": "V"}
